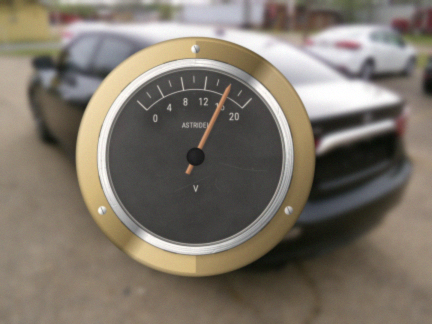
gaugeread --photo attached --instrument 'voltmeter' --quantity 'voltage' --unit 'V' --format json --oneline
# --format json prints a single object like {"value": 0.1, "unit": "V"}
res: {"value": 16, "unit": "V"}
